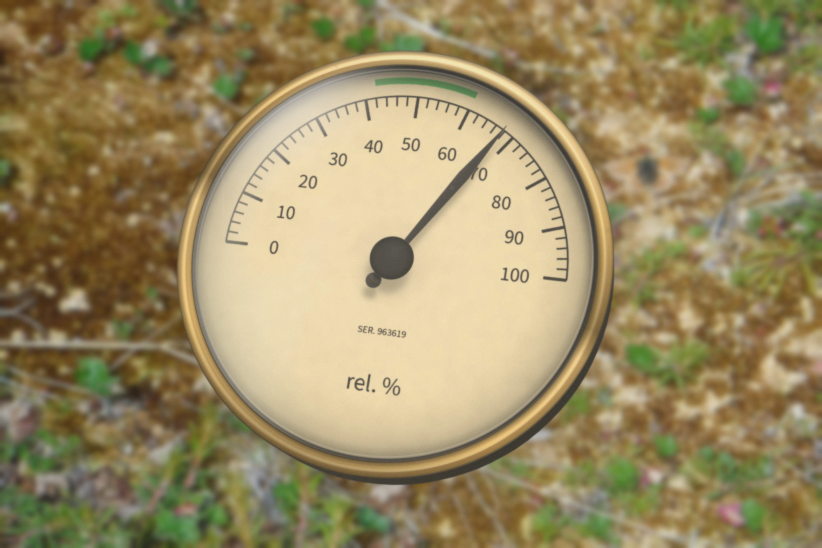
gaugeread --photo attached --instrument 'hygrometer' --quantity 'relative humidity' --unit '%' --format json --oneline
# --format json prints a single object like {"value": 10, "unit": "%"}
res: {"value": 68, "unit": "%"}
